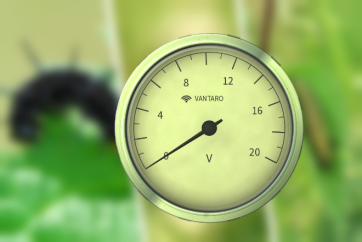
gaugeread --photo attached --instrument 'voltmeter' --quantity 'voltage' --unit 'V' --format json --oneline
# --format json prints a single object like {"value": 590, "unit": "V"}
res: {"value": 0, "unit": "V"}
